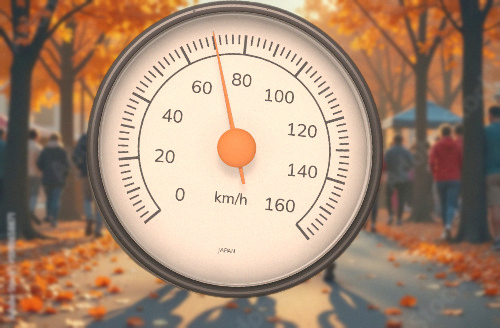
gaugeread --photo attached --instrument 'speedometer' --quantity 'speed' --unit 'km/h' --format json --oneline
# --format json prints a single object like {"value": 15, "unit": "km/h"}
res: {"value": 70, "unit": "km/h"}
